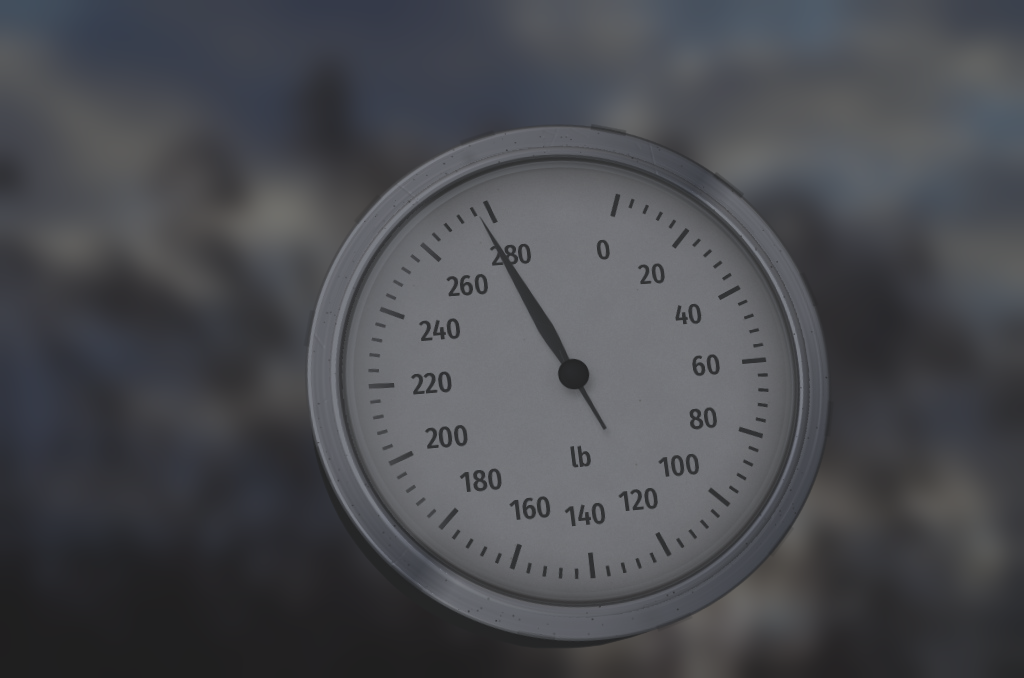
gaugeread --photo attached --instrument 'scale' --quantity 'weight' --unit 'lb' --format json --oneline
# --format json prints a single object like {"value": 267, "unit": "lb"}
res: {"value": 276, "unit": "lb"}
